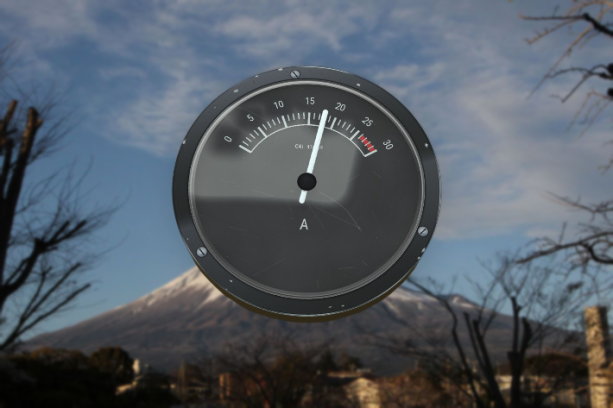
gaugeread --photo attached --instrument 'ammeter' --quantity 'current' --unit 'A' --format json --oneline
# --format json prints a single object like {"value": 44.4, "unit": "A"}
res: {"value": 18, "unit": "A"}
